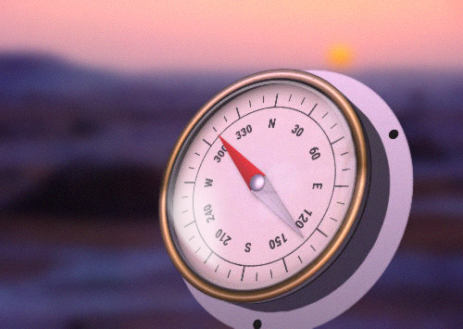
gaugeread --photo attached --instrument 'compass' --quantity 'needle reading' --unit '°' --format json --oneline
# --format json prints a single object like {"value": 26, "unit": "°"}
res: {"value": 310, "unit": "°"}
